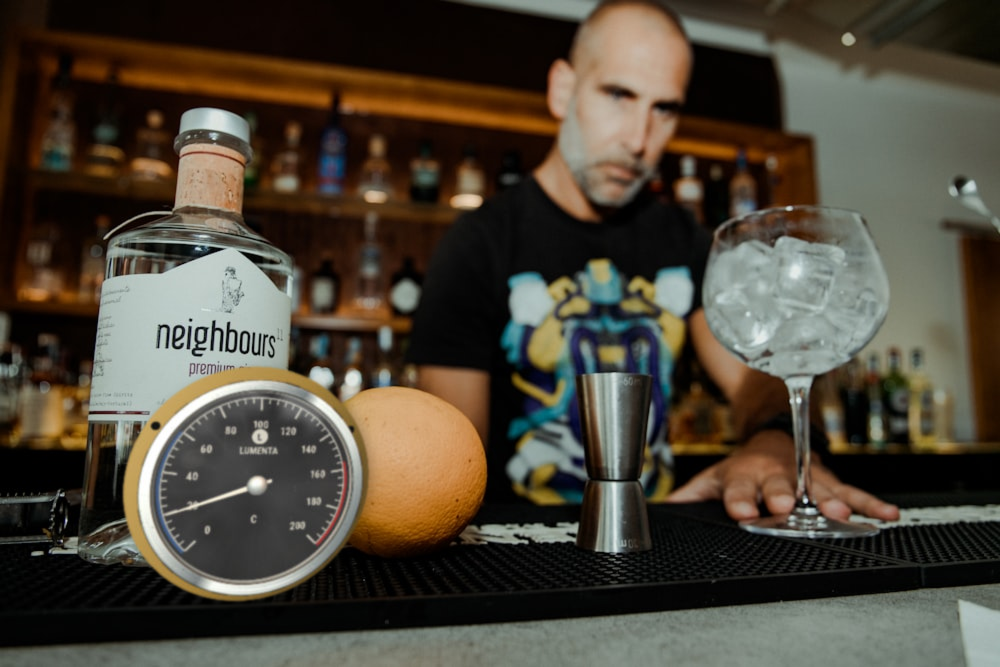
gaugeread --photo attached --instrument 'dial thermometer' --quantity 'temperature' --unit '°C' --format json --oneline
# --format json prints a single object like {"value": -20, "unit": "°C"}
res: {"value": 20, "unit": "°C"}
